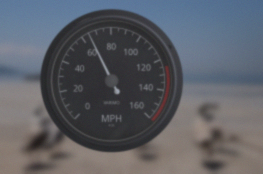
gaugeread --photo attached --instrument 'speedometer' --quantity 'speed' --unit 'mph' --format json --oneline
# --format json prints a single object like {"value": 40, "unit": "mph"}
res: {"value": 65, "unit": "mph"}
